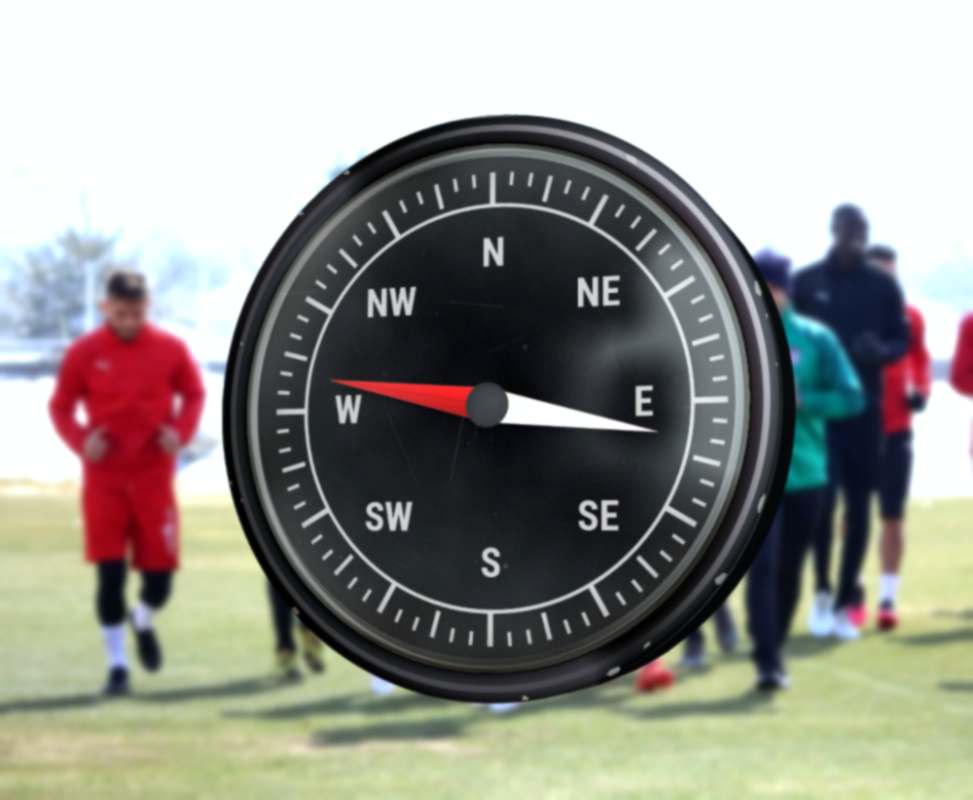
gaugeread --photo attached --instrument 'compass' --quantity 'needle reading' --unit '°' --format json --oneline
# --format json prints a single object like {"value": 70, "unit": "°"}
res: {"value": 280, "unit": "°"}
